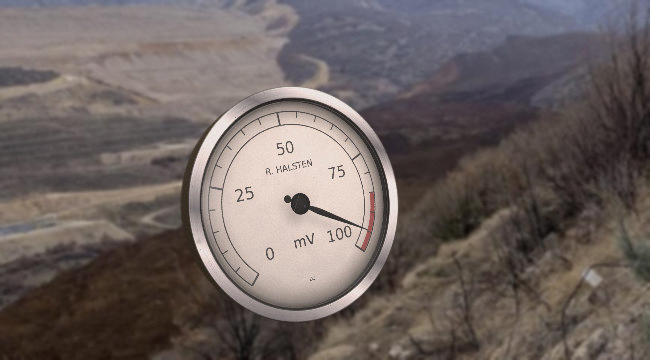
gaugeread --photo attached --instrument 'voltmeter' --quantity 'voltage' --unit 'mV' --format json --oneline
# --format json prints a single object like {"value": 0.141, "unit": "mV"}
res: {"value": 95, "unit": "mV"}
